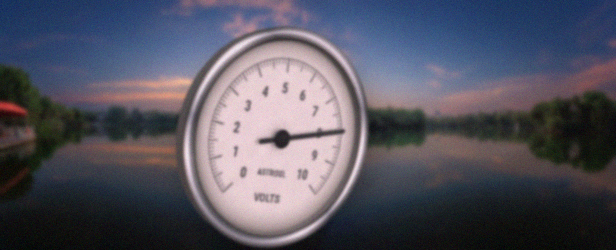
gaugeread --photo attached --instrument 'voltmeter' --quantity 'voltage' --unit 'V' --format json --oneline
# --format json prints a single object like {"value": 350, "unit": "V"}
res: {"value": 8, "unit": "V"}
